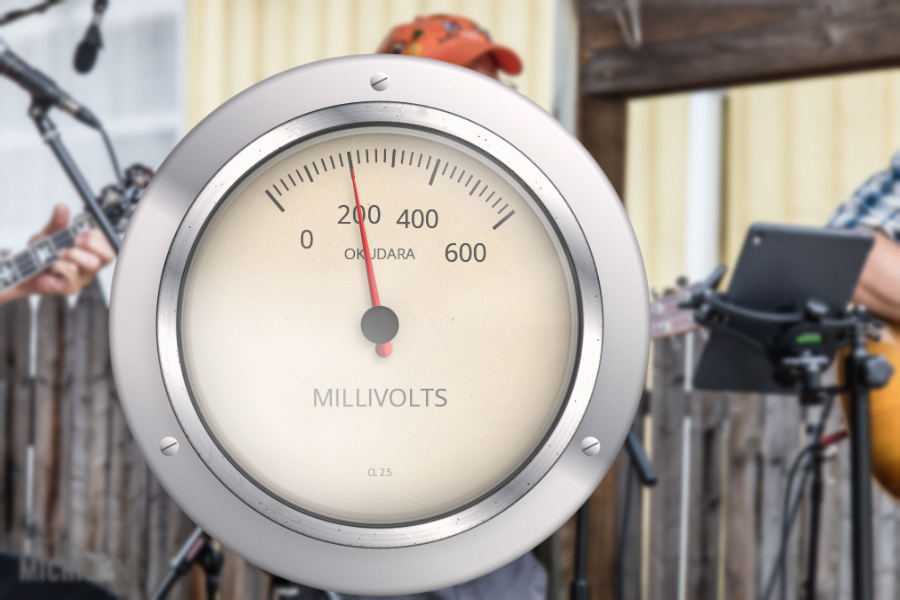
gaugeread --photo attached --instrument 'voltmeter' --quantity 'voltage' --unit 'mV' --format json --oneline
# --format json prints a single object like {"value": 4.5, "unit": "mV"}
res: {"value": 200, "unit": "mV"}
